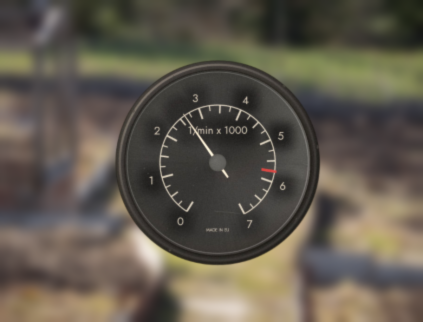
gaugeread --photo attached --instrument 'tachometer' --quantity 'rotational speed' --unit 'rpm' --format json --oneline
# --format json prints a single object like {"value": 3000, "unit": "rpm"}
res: {"value": 2625, "unit": "rpm"}
